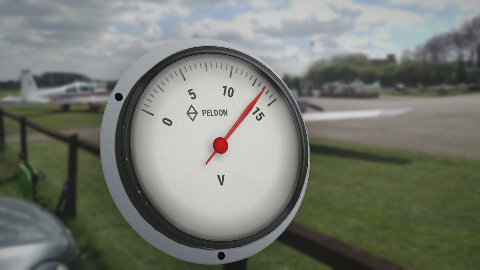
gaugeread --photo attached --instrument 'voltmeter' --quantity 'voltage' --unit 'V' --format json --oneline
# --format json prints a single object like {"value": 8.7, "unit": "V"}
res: {"value": 13.5, "unit": "V"}
